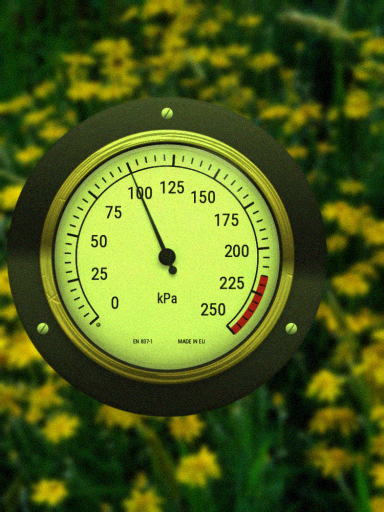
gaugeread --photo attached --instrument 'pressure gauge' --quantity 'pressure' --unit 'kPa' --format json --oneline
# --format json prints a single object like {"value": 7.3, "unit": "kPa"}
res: {"value": 100, "unit": "kPa"}
